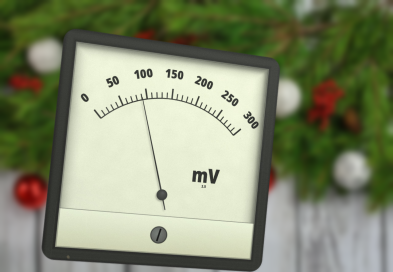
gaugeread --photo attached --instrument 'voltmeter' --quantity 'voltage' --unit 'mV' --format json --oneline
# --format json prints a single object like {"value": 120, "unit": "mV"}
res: {"value": 90, "unit": "mV"}
